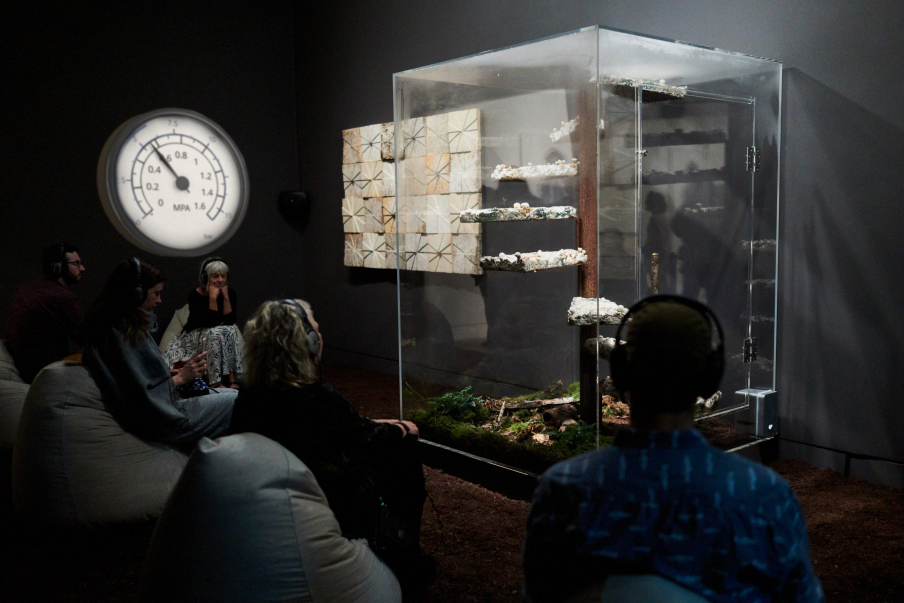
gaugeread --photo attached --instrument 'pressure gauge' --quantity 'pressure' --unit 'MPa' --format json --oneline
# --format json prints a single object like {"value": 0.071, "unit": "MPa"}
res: {"value": 0.55, "unit": "MPa"}
